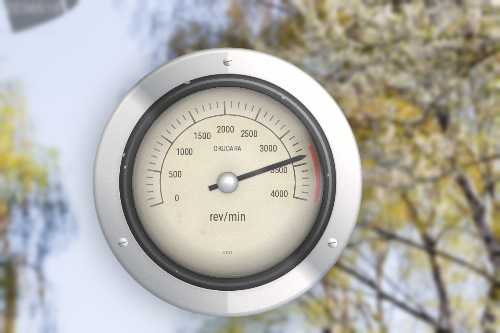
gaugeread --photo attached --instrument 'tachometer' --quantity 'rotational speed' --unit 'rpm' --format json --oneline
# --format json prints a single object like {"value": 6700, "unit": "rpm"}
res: {"value": 3400, "unit": "rpm"}
